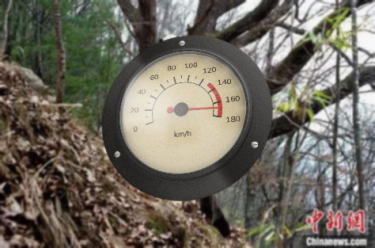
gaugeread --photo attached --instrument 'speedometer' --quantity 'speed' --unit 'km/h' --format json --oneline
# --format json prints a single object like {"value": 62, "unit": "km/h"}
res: {"value": 170, "unit": "km/h"}
